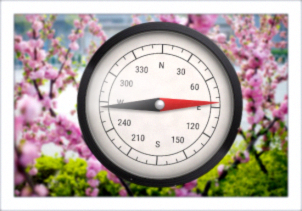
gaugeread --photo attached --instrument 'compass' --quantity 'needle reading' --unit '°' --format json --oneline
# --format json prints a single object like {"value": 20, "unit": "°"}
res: {"value": 85, "unit": "°"}
